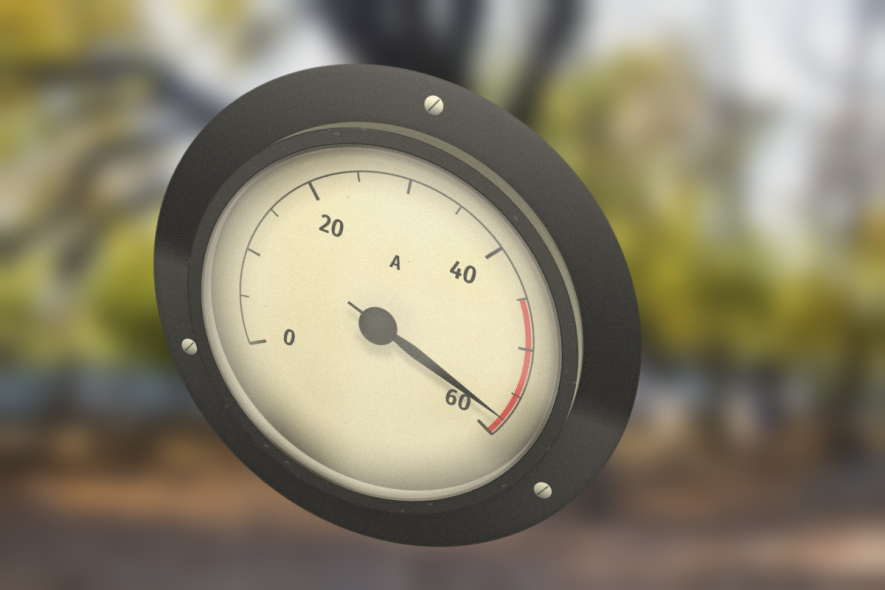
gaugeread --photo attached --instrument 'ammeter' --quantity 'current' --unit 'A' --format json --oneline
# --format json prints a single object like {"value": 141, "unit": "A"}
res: {"value": 57.5, "unit": "A"}
